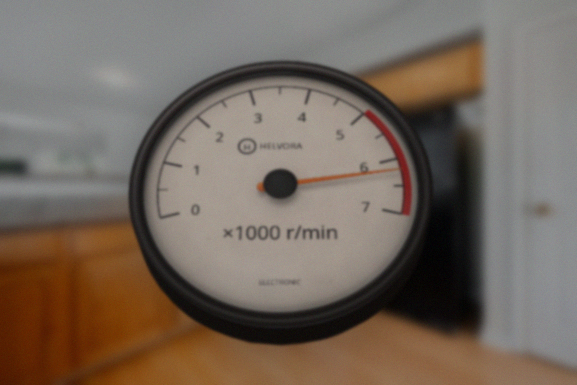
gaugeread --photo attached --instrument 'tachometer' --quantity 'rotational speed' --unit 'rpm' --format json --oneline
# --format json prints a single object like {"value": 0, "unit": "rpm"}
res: {"value": 6250, "unit": "rpm"}
